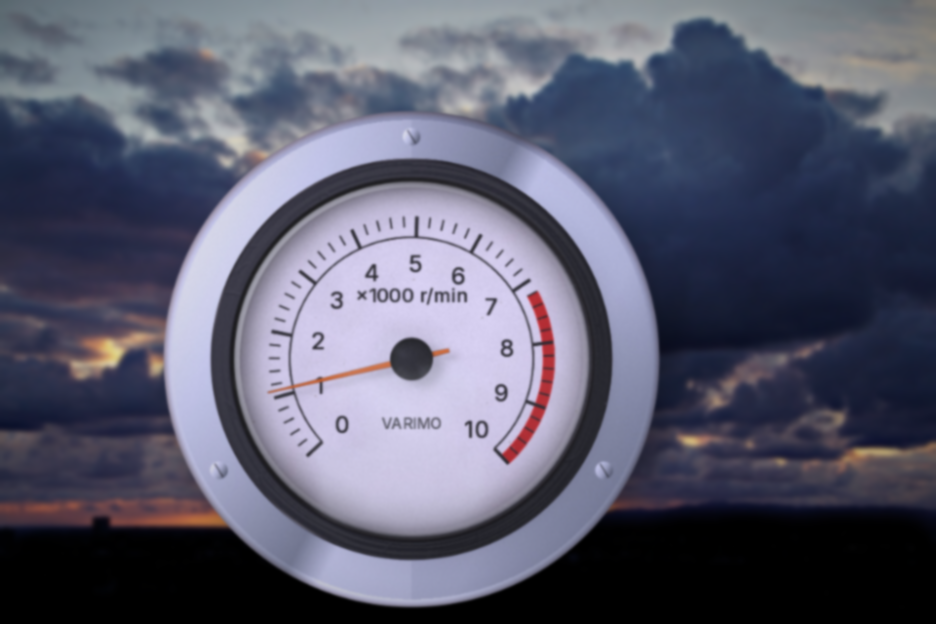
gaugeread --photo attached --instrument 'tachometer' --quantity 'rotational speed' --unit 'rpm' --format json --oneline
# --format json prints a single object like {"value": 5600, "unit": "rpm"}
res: {"value": 1100, "unit": "rpm"}
